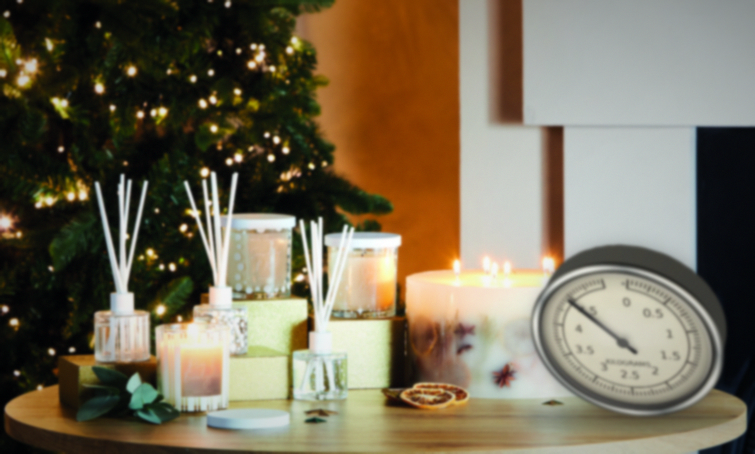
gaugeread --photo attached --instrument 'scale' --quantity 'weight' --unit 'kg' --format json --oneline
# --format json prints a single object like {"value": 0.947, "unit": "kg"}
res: {"value": 4.5, "unit": "kg"}
